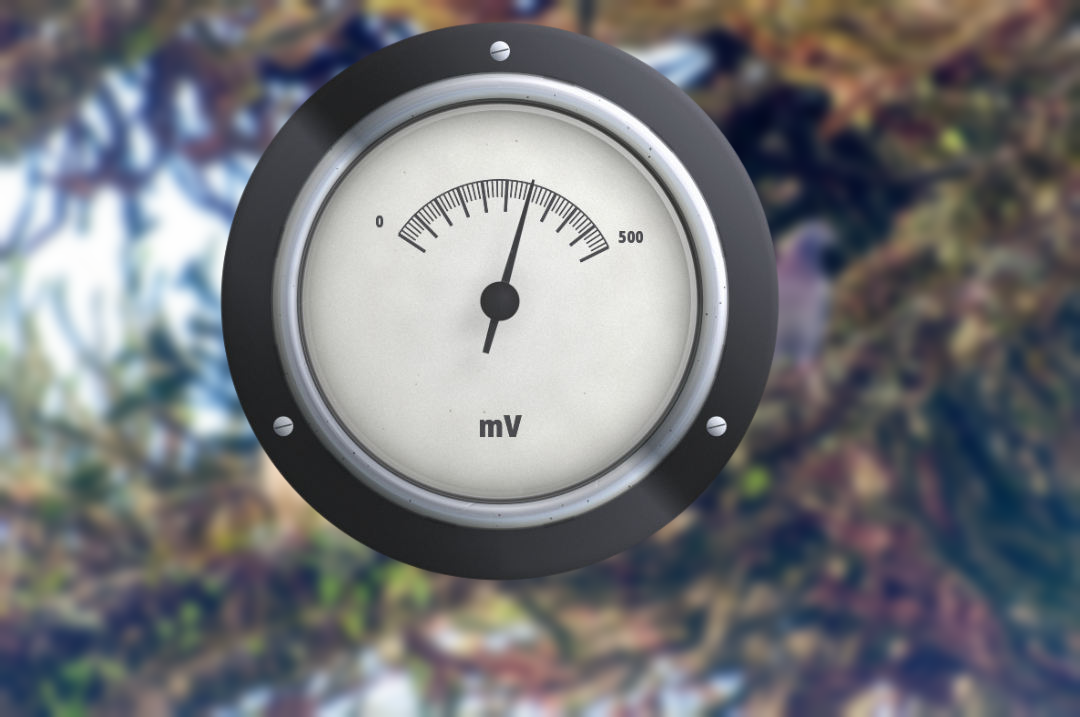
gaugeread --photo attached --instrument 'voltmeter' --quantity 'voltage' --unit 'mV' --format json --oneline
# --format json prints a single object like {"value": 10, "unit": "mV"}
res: {"value": 300, "unit": "mV"}
